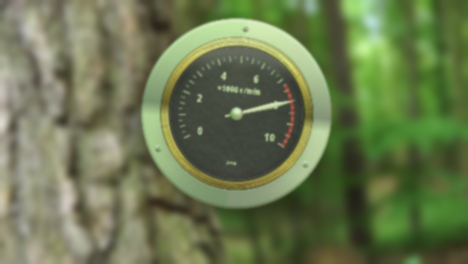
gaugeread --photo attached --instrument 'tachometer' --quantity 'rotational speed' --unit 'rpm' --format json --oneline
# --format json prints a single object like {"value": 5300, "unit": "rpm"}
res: {"value": 8000, "unit": "rpm"}
